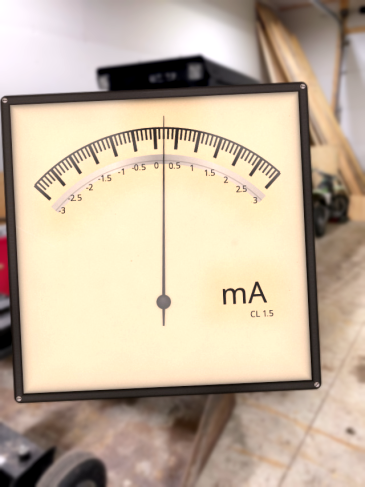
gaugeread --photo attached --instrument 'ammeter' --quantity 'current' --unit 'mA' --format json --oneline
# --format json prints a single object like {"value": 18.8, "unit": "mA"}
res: {"value": 0.2, "unit": "mA"}
